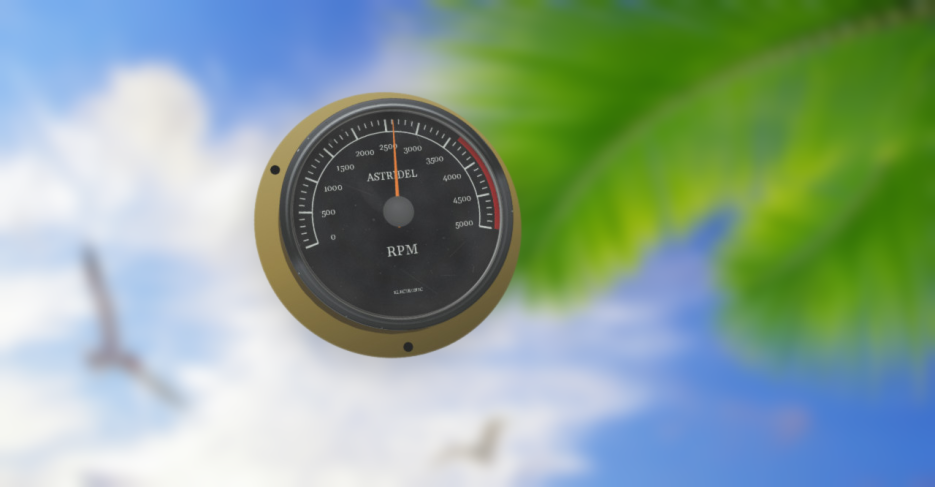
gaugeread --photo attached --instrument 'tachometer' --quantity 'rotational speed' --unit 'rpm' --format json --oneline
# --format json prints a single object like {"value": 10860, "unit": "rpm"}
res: {"value": 2600, "unit": "rpm"}
